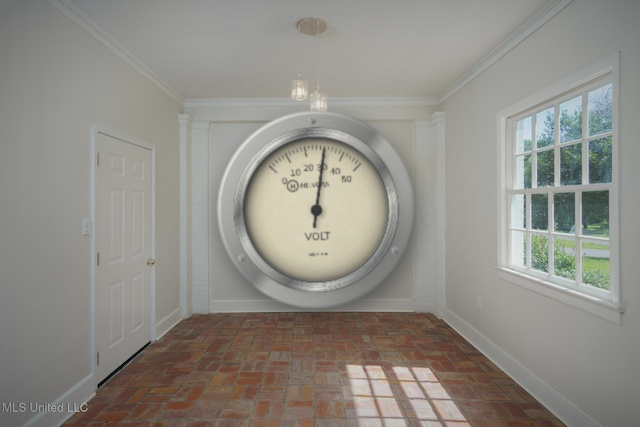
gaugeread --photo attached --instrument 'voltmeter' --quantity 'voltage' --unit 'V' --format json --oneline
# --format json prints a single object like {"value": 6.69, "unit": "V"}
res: {"value": 30, "unit": "V"}
